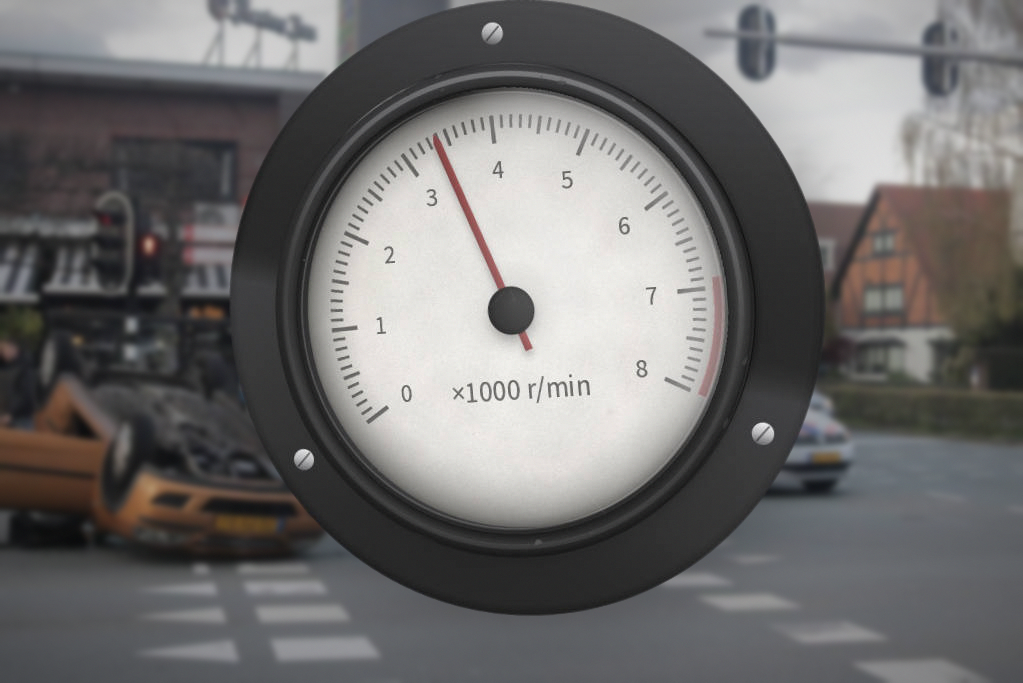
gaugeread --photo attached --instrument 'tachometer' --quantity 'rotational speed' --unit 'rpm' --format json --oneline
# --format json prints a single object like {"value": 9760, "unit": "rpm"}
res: {"value": 3400, "unit": "rpm"}
